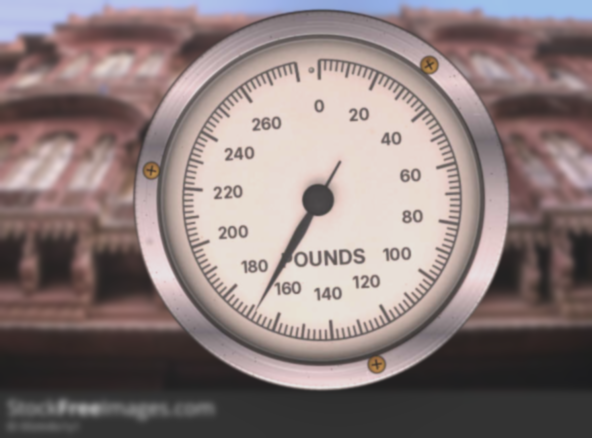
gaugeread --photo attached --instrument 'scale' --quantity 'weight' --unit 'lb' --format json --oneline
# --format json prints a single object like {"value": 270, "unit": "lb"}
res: {"value": 168, "unit": "lb"}
